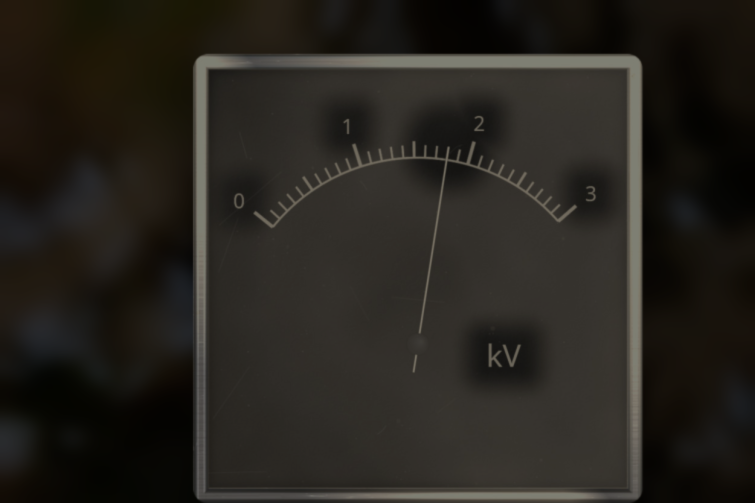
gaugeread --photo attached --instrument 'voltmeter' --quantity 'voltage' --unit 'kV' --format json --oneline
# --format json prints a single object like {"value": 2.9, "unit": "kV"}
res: {"value": 1.8, "unit": "kV"}
